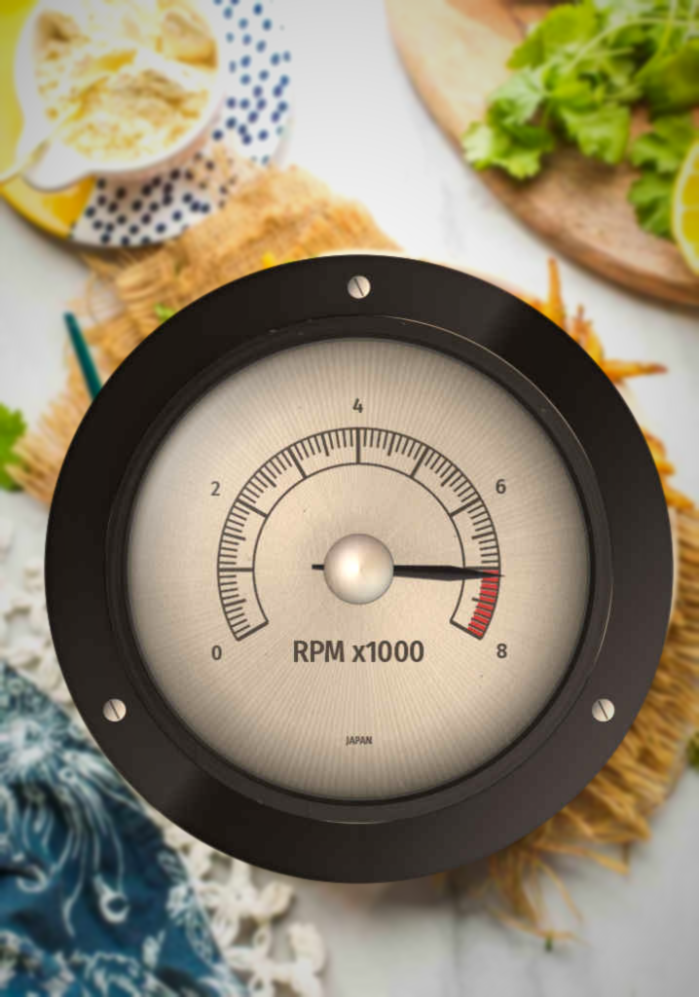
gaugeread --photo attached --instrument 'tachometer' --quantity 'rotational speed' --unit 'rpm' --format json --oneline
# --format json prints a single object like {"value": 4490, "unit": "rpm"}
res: {"value": 7100, "unit": "rpm"}
